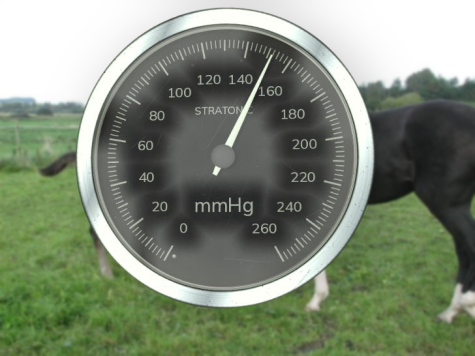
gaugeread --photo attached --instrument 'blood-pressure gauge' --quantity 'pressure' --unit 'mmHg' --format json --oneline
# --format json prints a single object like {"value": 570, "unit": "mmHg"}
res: {"value": 152, "unit": "mmHg"}
